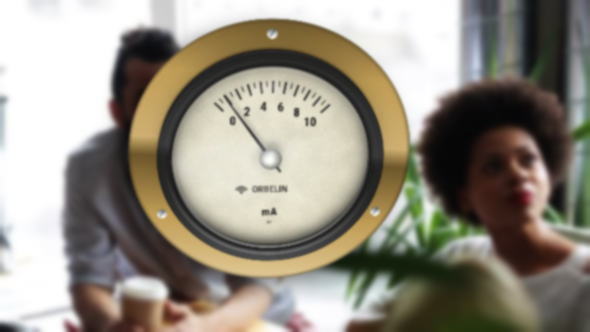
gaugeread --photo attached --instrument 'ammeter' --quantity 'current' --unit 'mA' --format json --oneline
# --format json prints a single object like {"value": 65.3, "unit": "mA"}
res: {"value": 1, "unit": "mA"}
